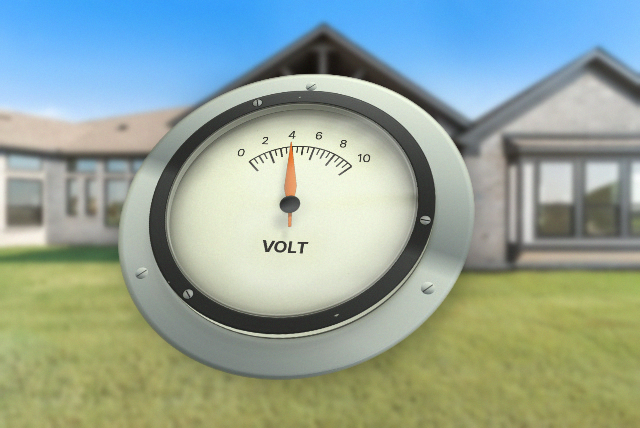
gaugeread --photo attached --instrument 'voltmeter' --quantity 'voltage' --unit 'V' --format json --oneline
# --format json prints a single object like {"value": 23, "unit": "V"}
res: {"value": 4, "unit": "V"}
